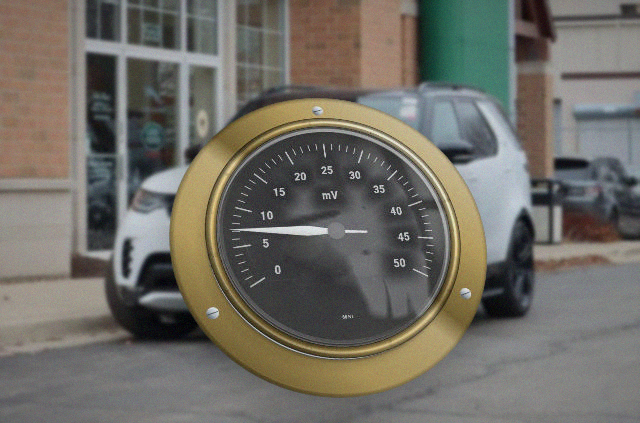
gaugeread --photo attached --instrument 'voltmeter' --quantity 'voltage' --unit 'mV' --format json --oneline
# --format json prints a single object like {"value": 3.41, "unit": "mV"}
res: {"value": 7, "unit": "mV"}
